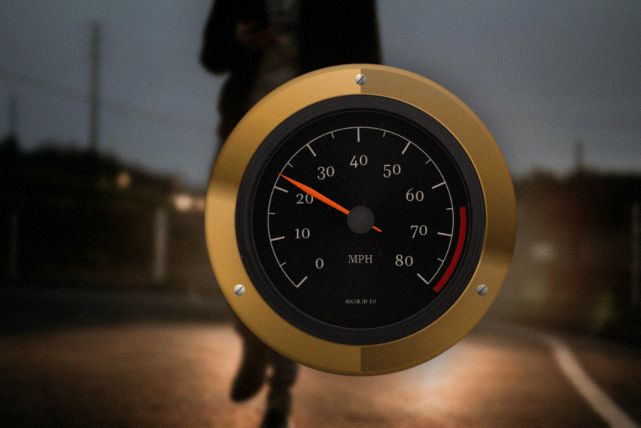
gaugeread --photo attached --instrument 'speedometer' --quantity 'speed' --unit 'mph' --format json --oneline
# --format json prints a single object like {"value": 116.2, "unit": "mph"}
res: {"value": 22.5, "unit": "mph"}
